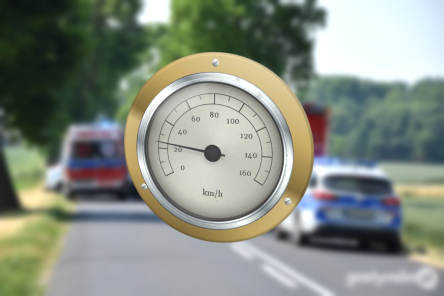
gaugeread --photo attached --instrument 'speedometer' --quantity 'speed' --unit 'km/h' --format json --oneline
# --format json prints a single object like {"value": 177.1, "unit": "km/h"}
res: {"value": 25, "unit": "km/h"}
